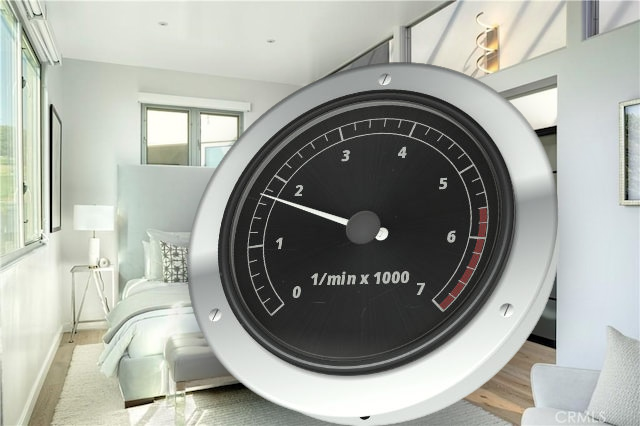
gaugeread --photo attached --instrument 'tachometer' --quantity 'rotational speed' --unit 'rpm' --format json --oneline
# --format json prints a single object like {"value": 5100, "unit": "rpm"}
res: {"value": 1700, "unit": "rpm"}
